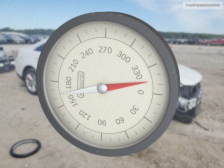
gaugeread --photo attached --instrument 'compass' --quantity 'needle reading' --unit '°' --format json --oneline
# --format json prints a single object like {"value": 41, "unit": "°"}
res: {"value": 345, "unit": "°"}
